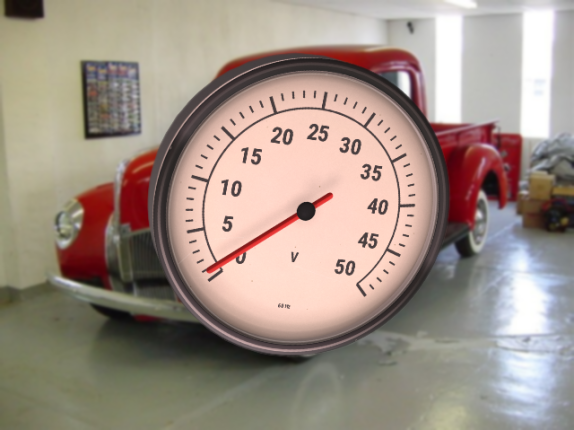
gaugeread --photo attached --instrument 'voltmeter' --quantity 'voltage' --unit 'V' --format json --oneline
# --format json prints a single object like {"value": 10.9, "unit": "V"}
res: {"value": 1, "unit": "V"}
